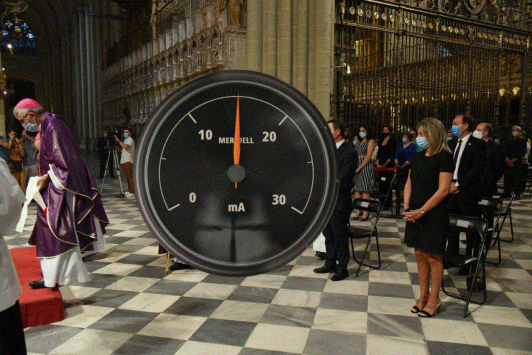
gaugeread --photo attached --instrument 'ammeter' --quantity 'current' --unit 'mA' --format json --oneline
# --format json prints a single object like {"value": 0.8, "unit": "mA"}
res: {"value": 15, "unit": "mA"}
